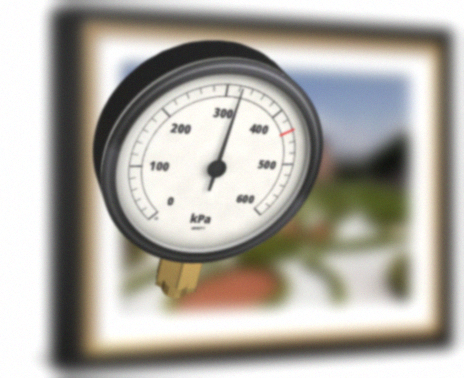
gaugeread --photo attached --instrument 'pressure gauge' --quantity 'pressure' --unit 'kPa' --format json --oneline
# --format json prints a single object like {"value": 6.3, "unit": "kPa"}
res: {"value": 320, "unit": "kPa"}
